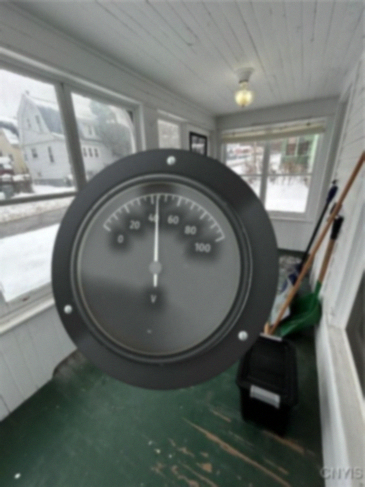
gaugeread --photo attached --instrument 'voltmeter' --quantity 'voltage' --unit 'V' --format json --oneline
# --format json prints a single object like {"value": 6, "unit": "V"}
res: {"value": 45, "unit": "V"}
